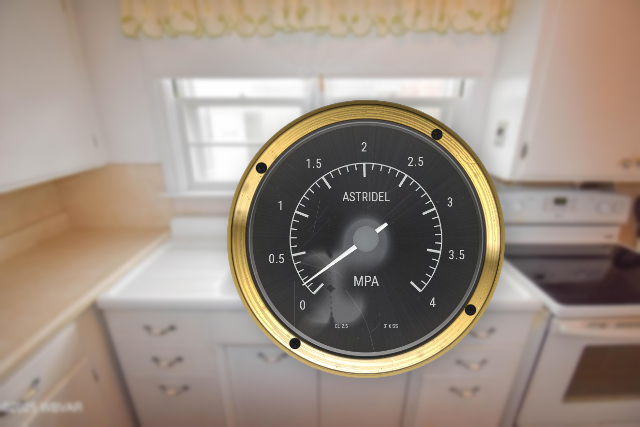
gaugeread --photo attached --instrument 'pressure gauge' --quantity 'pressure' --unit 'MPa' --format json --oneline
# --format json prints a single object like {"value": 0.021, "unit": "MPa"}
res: {"value": 0.15, "unit": "MPa"}
